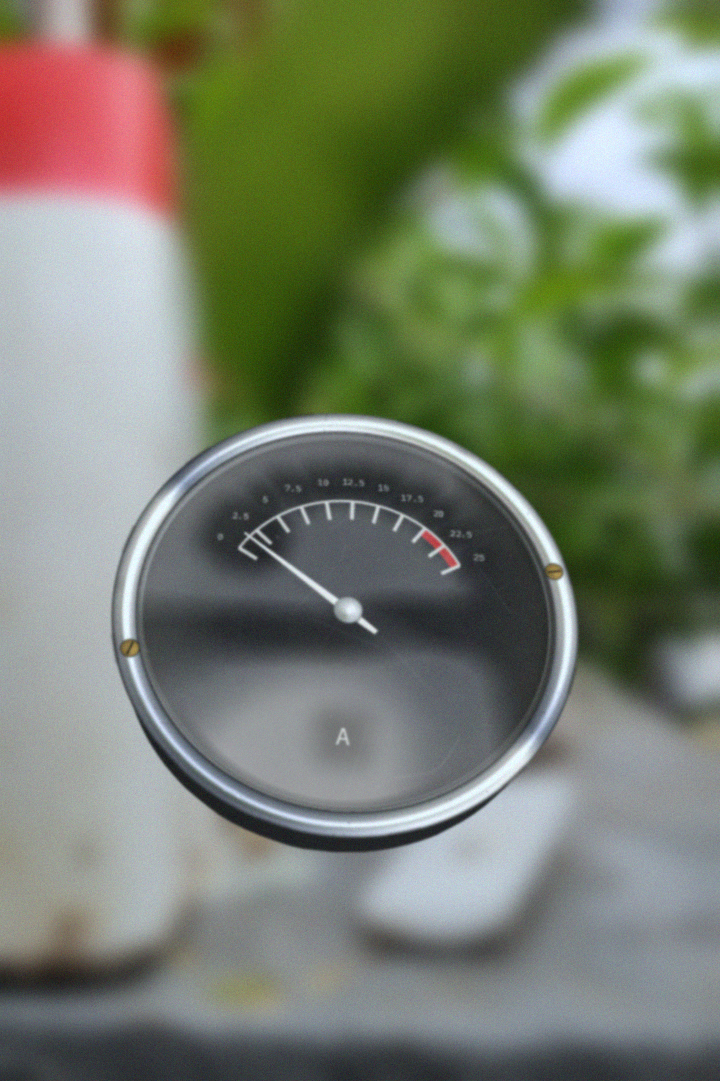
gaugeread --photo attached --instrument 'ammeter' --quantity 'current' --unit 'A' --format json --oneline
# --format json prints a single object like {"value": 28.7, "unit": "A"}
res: {"value": 1.25, "unit": "A"}
